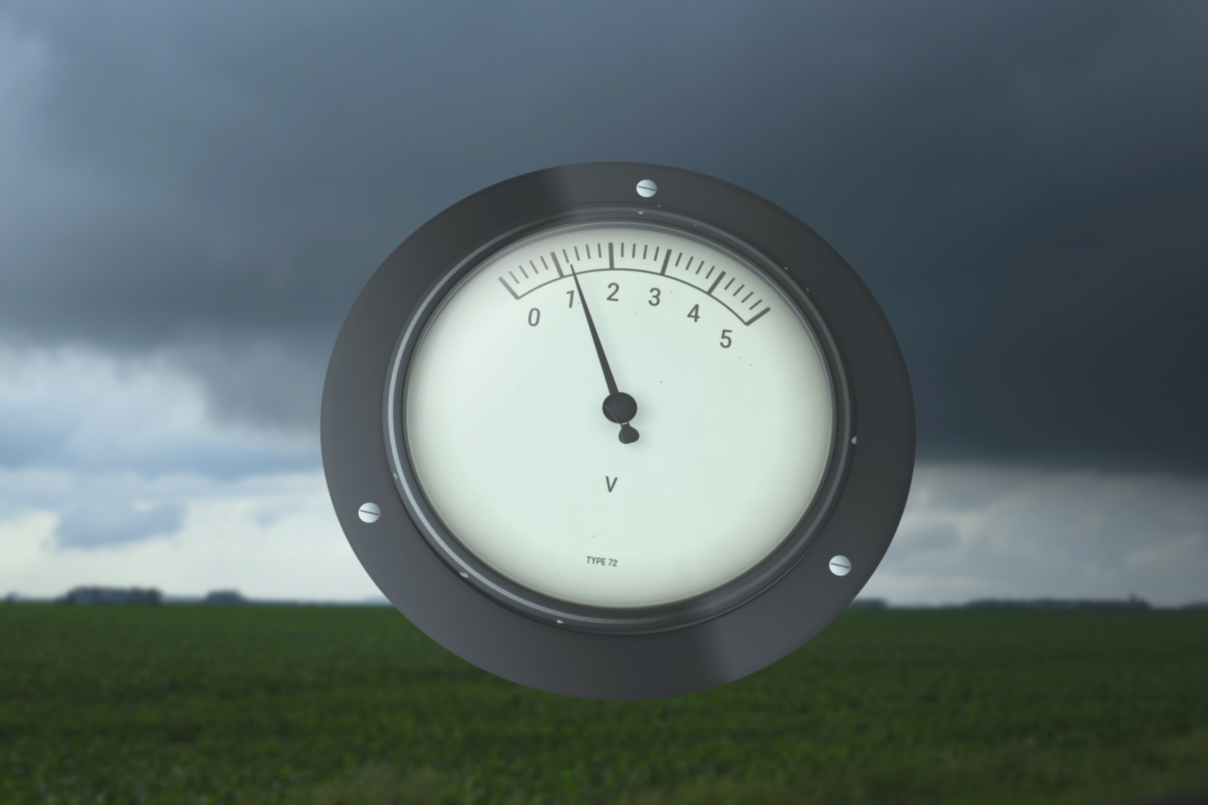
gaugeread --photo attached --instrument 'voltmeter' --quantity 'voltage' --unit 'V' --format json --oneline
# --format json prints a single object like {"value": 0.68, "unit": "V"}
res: {"value": 1.2, "unit": "V"}
